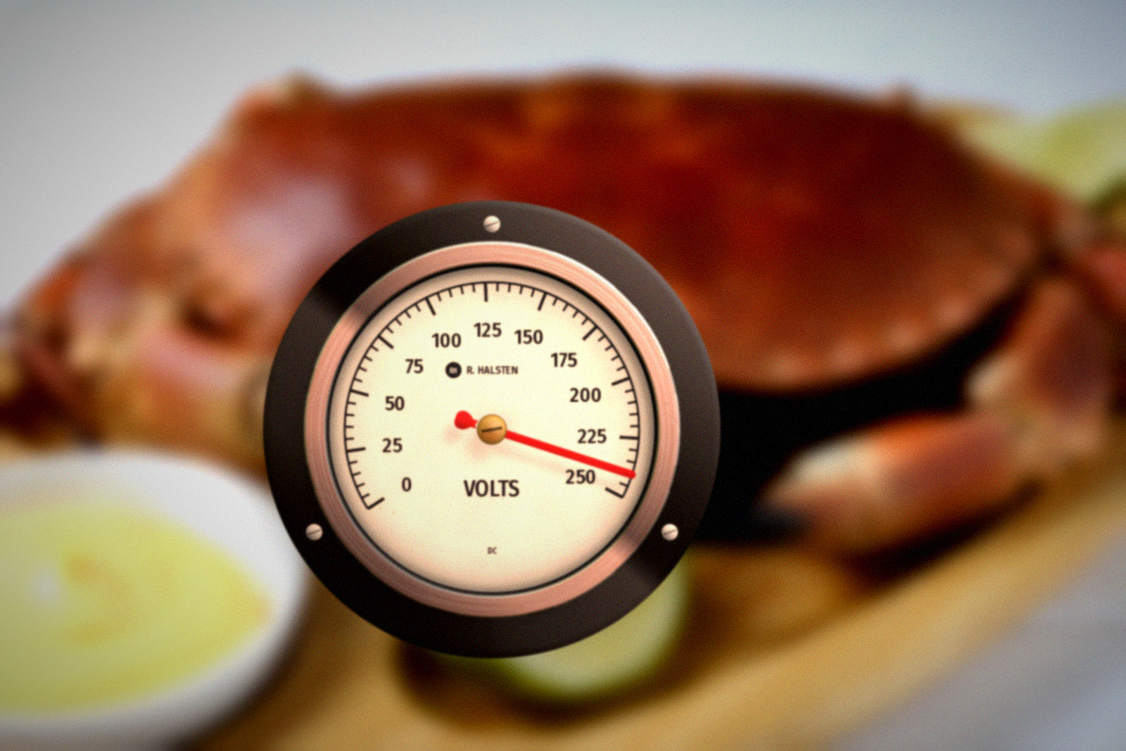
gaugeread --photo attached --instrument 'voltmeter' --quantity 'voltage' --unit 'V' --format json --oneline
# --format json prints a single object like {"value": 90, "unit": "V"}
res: {"value": 240, "unit": "V"}
